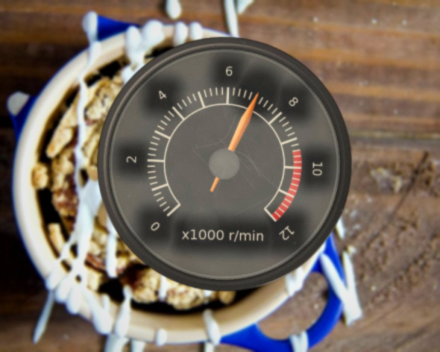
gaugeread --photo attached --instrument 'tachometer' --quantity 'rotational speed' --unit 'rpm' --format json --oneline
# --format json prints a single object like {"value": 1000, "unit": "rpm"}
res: {"value": 7000, "unit": "rpm"}
